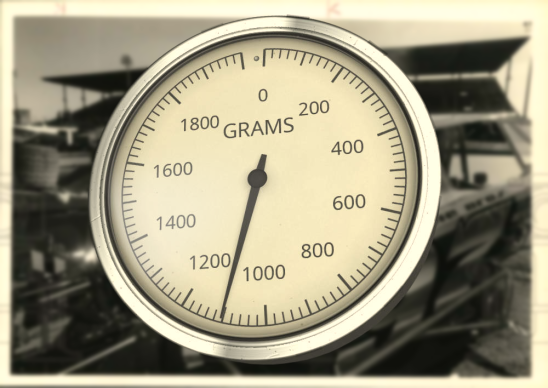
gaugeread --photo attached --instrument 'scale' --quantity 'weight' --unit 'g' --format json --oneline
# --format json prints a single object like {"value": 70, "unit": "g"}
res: {"value": 1100, "unit": "g"}
